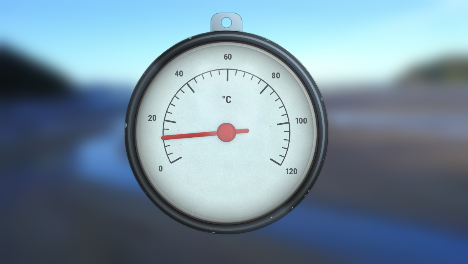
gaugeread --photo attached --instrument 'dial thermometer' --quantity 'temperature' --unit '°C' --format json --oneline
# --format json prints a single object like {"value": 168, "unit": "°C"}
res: {"value": 12, "unit": "°C"}
